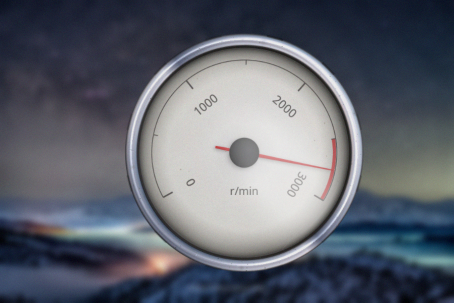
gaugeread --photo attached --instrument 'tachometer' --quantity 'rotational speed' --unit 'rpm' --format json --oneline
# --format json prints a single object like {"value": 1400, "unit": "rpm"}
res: {"value": 2750, "unit": "rpm"}
